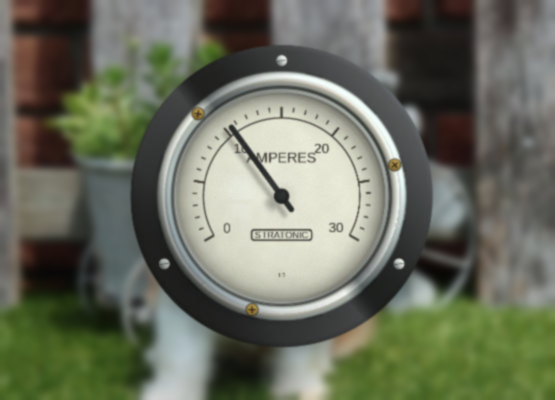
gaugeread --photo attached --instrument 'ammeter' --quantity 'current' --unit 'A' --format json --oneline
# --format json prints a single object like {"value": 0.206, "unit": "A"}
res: {"value": 10.5, "unit": "A"}
